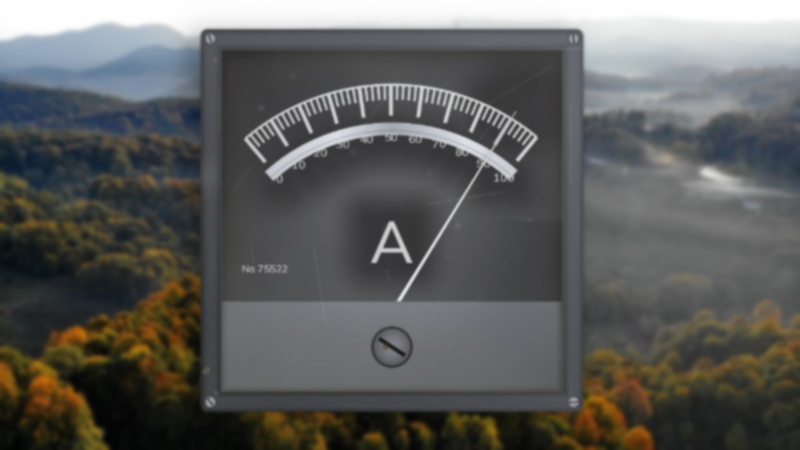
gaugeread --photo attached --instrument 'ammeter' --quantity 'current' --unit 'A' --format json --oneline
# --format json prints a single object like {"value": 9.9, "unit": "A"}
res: {"value": 90, "unit": "A"}
